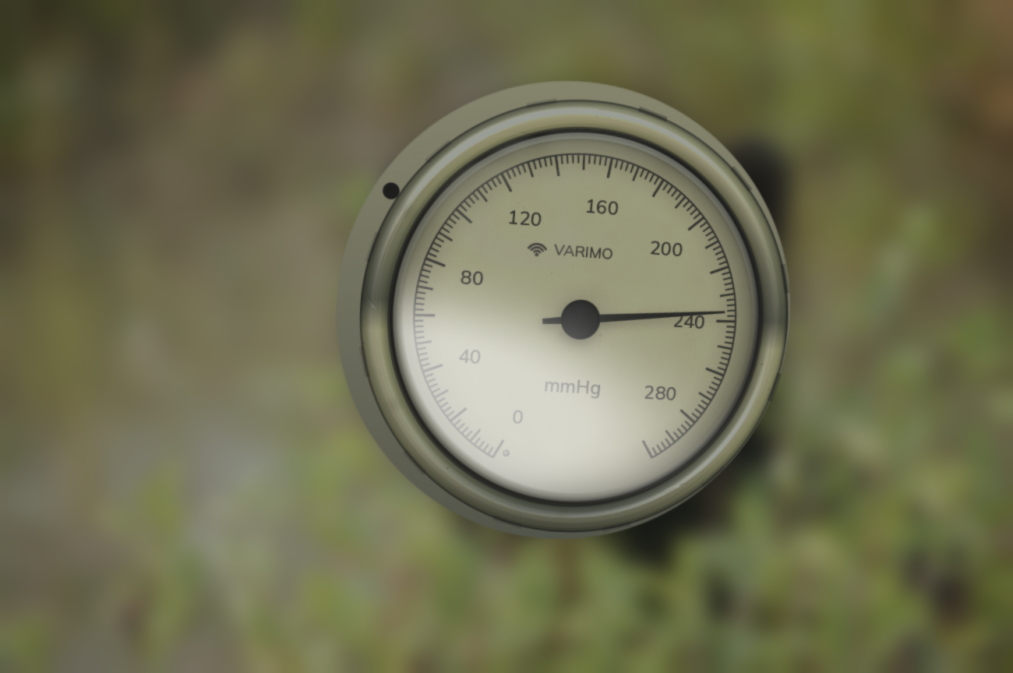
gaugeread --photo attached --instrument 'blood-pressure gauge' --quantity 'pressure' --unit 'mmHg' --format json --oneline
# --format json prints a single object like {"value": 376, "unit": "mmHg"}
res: {"value": 236, "unit": "mmHg"}
